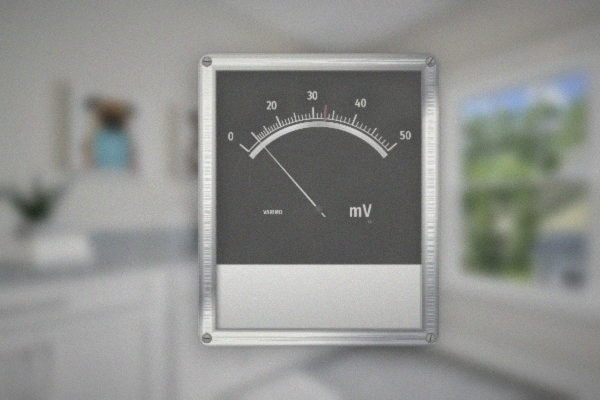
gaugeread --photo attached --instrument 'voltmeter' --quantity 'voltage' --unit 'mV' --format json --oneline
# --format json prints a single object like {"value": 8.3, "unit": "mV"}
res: {"value": 10, "unit": "mV"}
